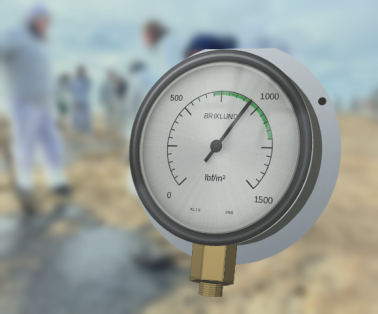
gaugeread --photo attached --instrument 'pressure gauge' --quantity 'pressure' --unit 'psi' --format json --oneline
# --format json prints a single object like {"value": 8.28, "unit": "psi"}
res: {"value": 950, "unit": "psi"}
